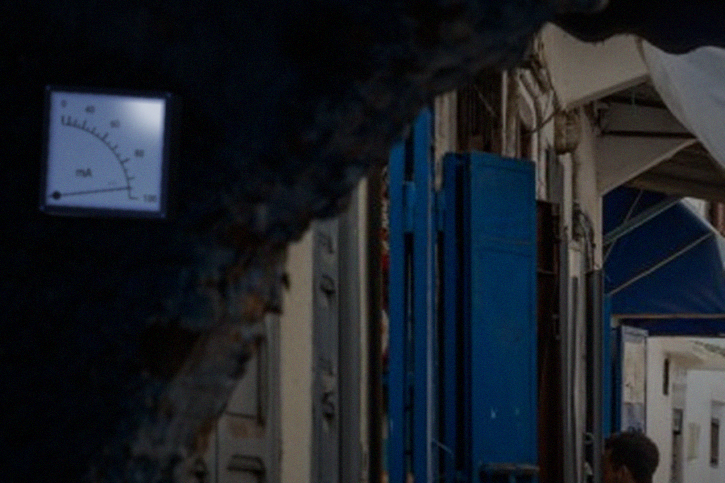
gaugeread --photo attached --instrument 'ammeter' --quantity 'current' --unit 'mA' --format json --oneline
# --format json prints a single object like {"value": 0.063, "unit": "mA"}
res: {"value": 95, "unit": "mA"}
